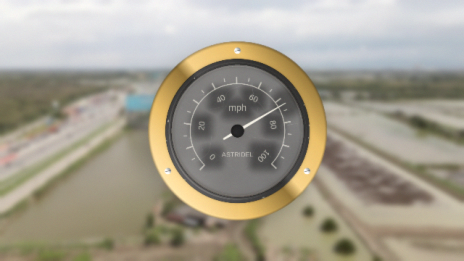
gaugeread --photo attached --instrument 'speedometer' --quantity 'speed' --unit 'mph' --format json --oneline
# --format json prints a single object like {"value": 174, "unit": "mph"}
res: {"value": 72.5, "unit": "mph"}
